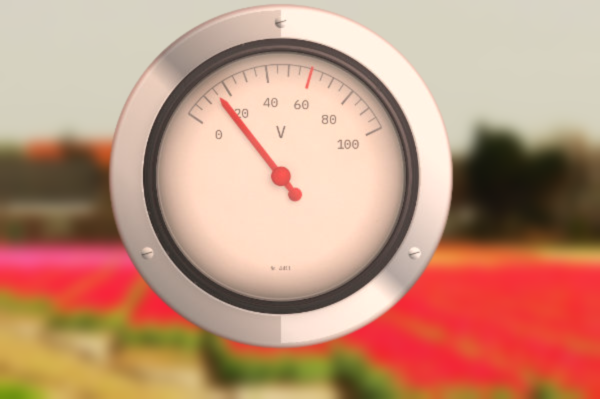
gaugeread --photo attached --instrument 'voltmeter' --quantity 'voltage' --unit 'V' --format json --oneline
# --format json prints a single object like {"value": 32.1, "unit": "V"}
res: {"value": 15, "unit": "V"}
